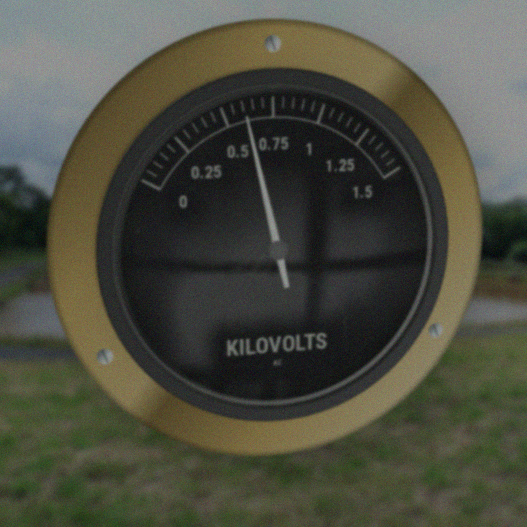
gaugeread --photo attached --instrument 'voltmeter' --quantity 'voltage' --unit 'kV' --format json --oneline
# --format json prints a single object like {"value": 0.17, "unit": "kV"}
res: {"value": 0.6, "unit": "kV"}
